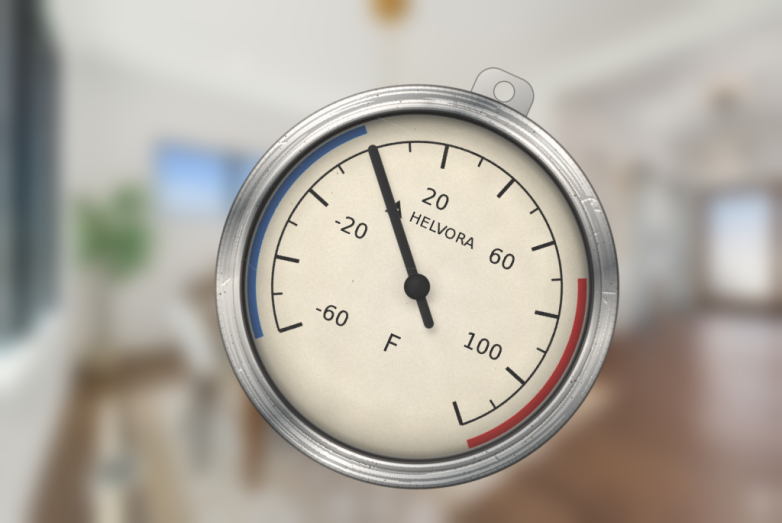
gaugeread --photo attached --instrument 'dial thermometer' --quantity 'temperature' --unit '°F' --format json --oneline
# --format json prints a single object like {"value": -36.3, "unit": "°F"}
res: {"value": 0, "unit": "°F"}
